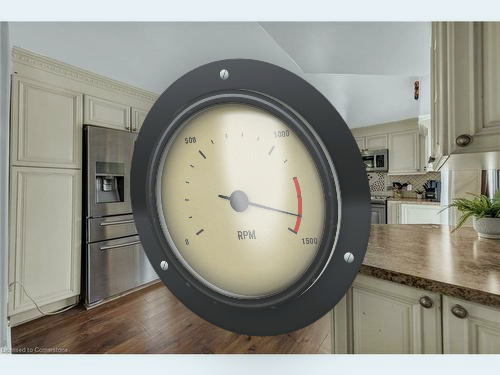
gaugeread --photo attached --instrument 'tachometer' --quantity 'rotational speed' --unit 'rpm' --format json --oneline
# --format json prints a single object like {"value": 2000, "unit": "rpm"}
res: {"value": 1400, "unit": "rpm"}
